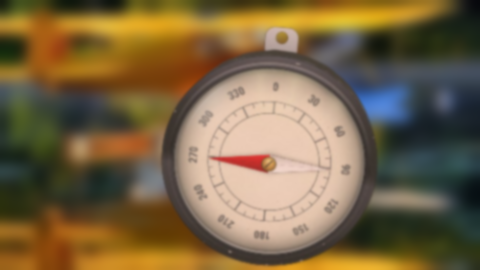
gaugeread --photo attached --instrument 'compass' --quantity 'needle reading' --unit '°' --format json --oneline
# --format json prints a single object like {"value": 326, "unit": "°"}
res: {"value": 270, "unit": "°"}
